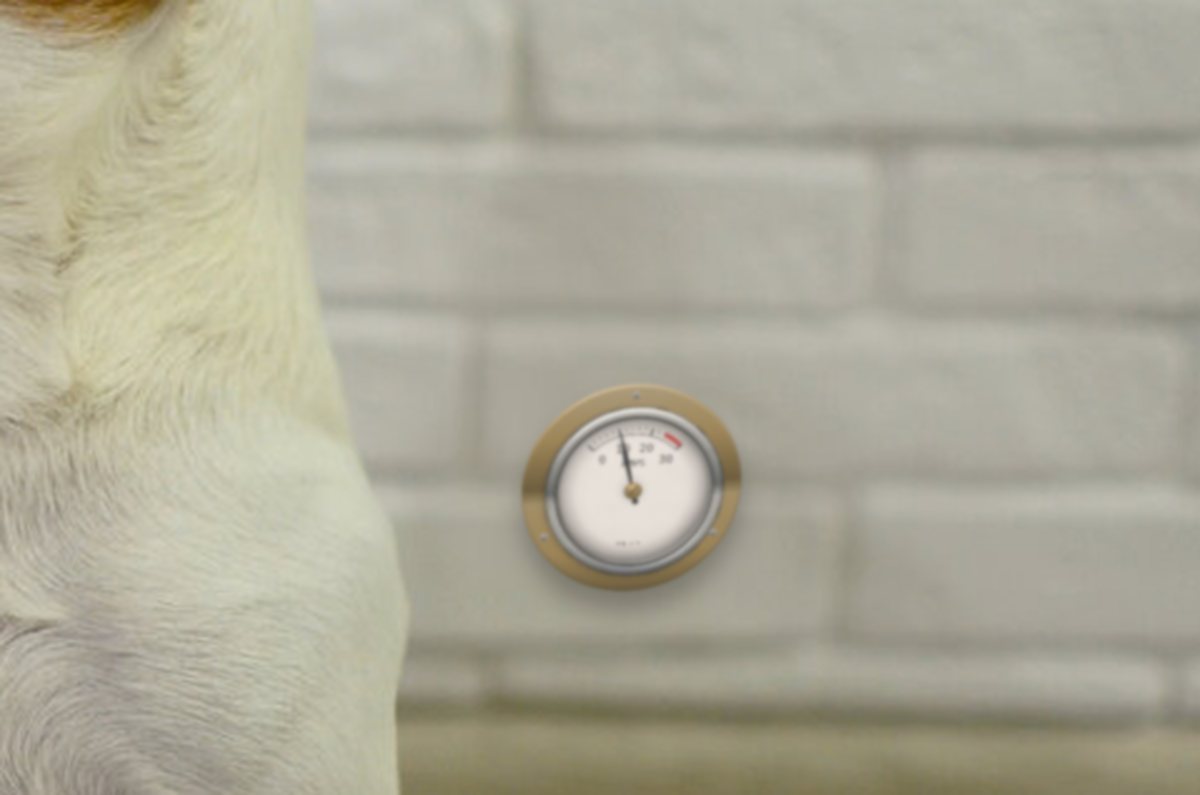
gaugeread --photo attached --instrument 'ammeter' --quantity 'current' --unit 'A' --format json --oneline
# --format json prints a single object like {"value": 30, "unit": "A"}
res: {"value": 10, "unit": "A"}
